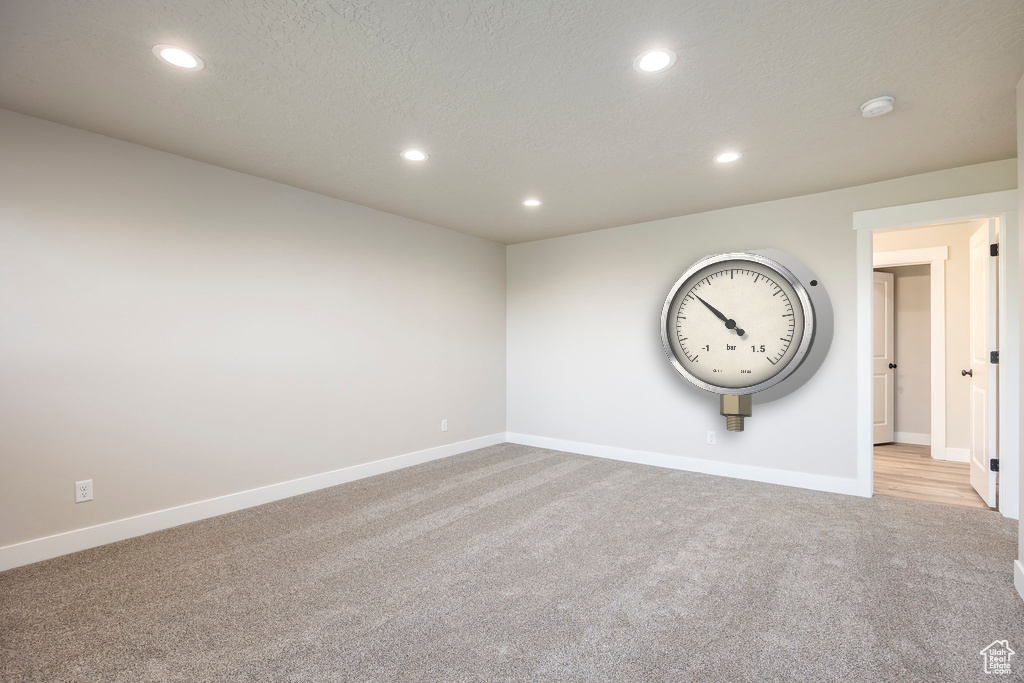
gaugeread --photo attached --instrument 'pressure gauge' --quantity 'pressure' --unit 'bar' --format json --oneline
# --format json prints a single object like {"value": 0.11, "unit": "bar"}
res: {"value": -0.2, "unit": "bar"}
